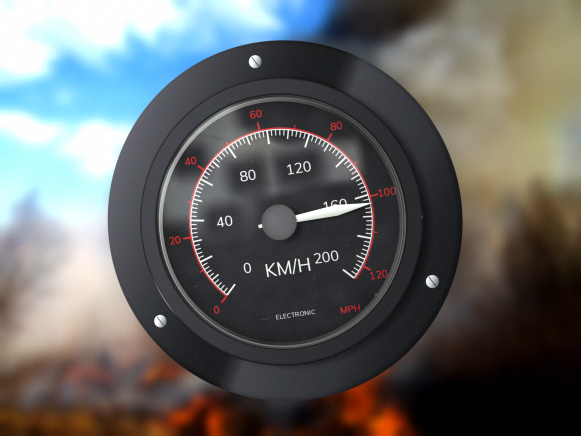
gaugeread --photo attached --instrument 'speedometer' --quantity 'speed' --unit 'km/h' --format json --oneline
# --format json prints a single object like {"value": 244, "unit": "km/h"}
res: {"value": 164, "unit": "km/h"}
